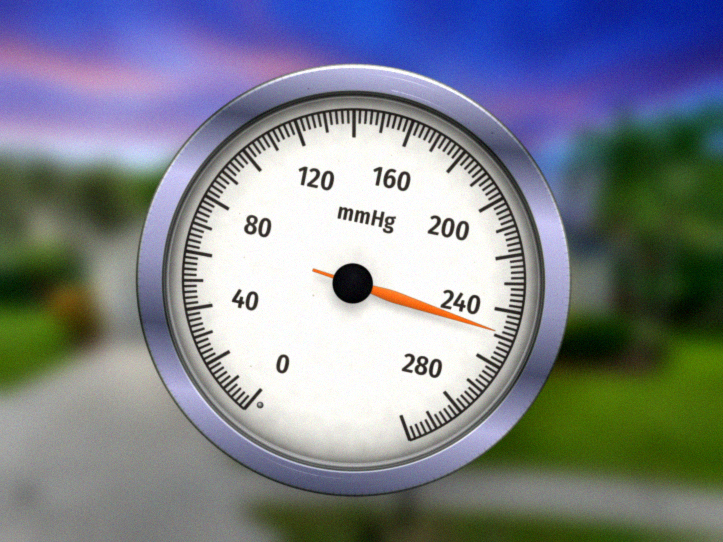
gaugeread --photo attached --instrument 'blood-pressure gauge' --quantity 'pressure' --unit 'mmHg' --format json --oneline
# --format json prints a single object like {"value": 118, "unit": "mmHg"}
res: {"value": 248, "unit": "mmHg"}
